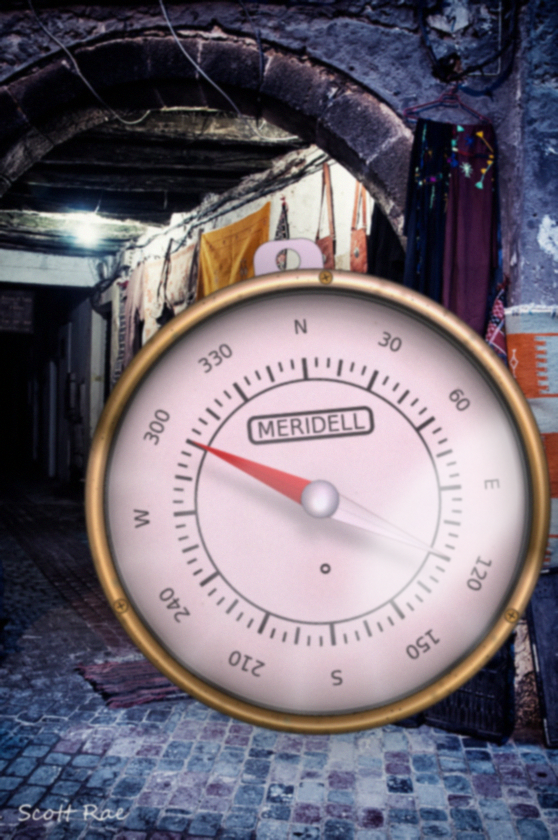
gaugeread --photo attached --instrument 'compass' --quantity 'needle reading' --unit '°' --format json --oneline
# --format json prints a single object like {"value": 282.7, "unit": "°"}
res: {"value": 300, "unit": "°"}
